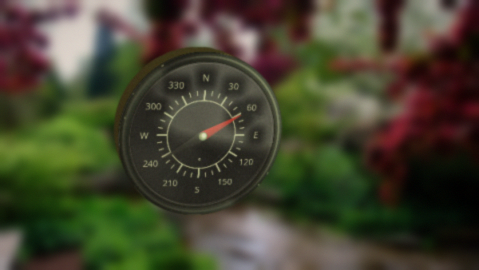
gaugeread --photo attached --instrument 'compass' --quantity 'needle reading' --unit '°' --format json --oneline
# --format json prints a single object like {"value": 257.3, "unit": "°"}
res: {"value": 60, "unit": "°"}
